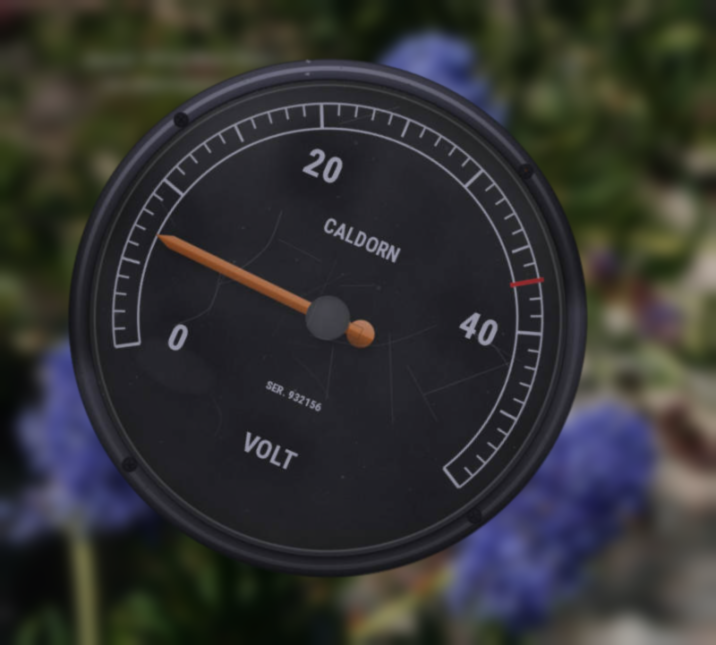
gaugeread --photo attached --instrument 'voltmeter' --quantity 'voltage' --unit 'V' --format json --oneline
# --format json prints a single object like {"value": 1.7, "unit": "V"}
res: {"value": 7, "unit": "V"}
